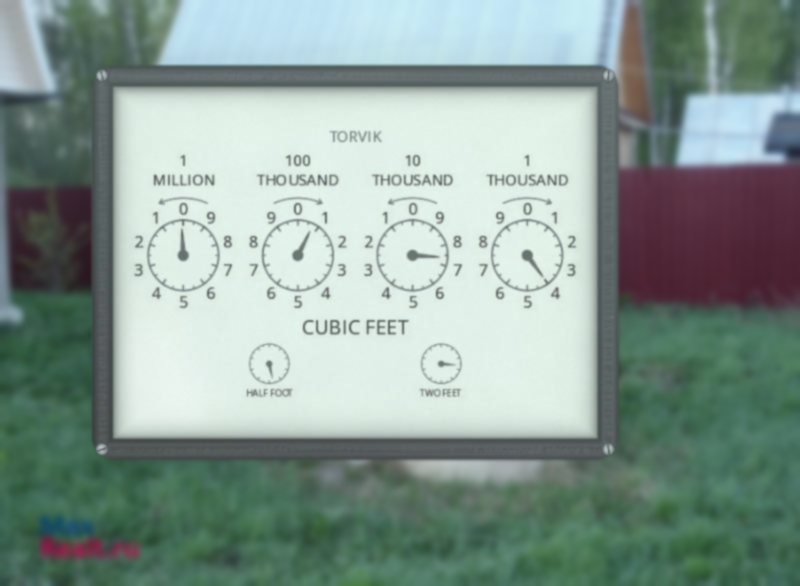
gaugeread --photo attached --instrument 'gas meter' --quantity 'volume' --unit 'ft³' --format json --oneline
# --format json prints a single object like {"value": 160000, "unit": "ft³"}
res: {"value": 7400, "unit": "ft³"}
